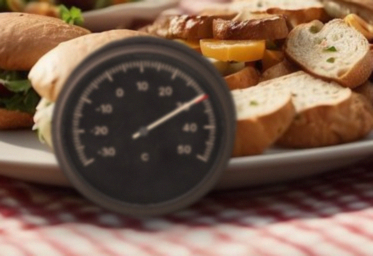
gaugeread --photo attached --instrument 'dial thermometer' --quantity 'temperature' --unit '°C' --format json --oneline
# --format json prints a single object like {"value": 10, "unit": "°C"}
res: {"value": 30, "unit": "°C"}
